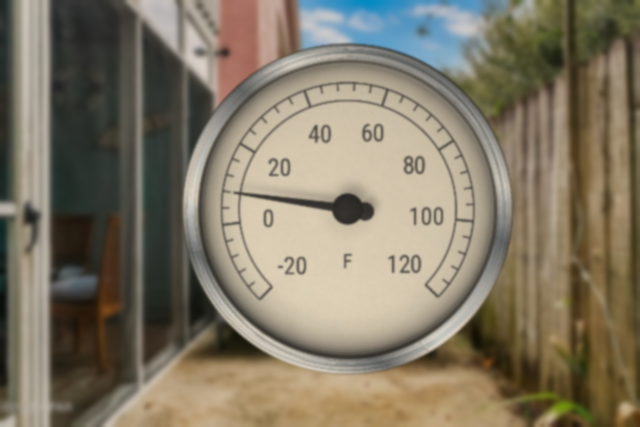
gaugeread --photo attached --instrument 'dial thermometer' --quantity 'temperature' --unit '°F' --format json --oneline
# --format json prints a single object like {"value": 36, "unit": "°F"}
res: {"value": 8, "unit": "°F"}
